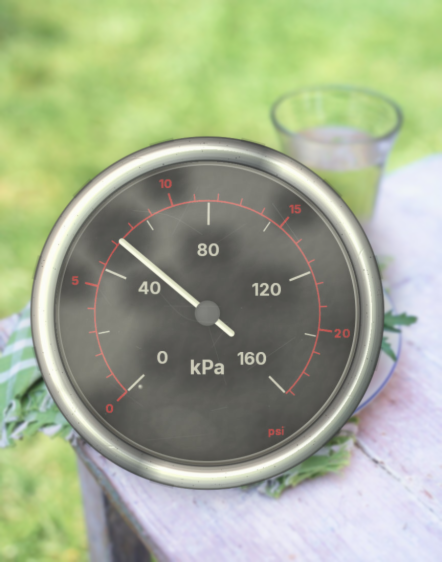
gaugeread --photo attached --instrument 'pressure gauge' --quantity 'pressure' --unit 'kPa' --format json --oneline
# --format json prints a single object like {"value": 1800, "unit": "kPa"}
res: {"value": 50, "unit": "kPa"}
